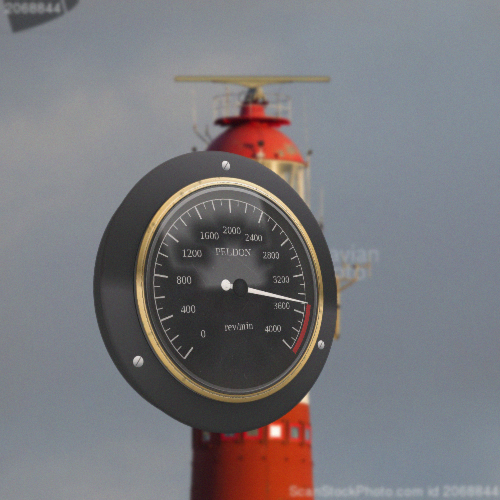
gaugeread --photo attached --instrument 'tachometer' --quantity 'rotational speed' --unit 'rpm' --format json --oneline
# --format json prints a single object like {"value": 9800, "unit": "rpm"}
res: {"value": 3500, "unit": "rpm"}
